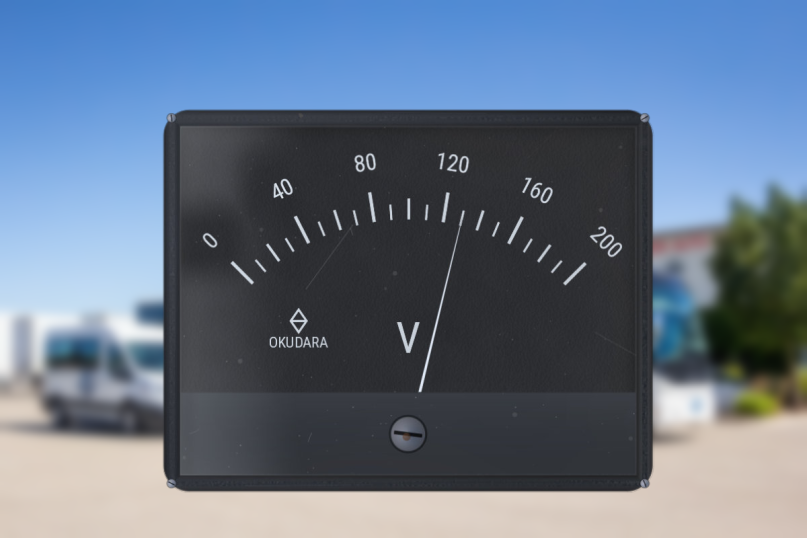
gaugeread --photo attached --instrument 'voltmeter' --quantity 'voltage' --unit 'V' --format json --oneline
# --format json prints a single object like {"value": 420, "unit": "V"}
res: {"value": 130, "unit": "V"}
